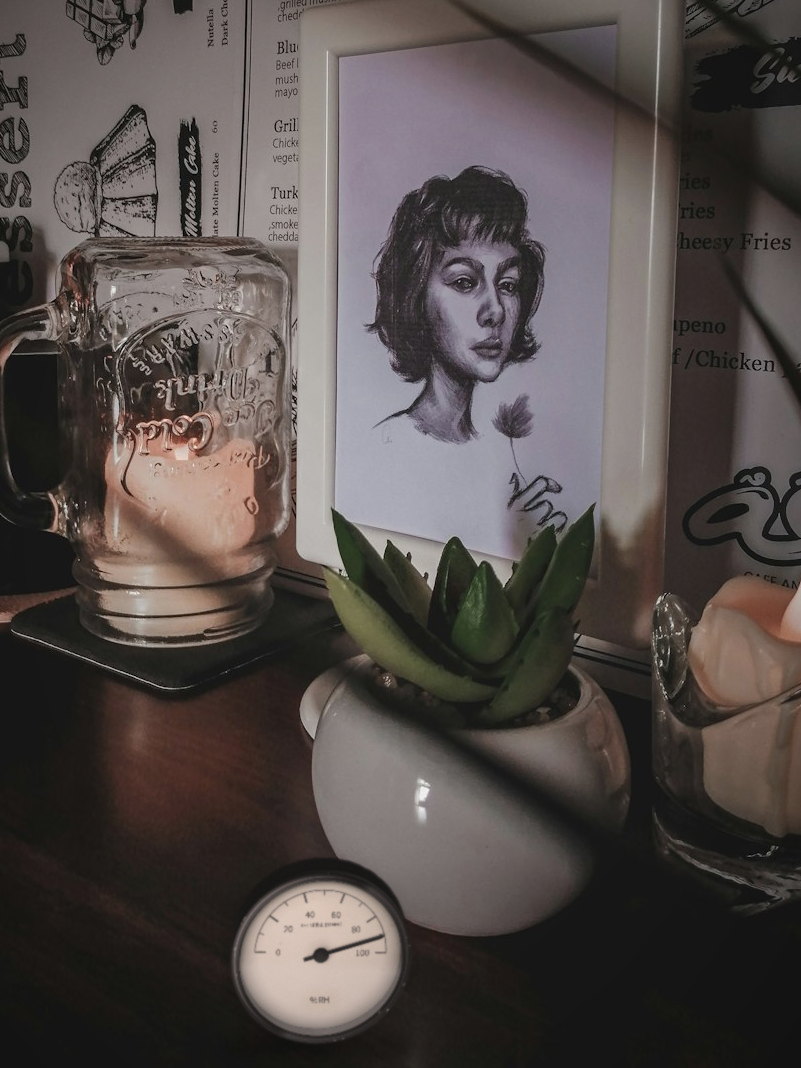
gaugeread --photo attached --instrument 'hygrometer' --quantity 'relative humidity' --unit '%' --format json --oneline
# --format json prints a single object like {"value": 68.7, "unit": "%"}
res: {"value": 90, "unit": "%"}
